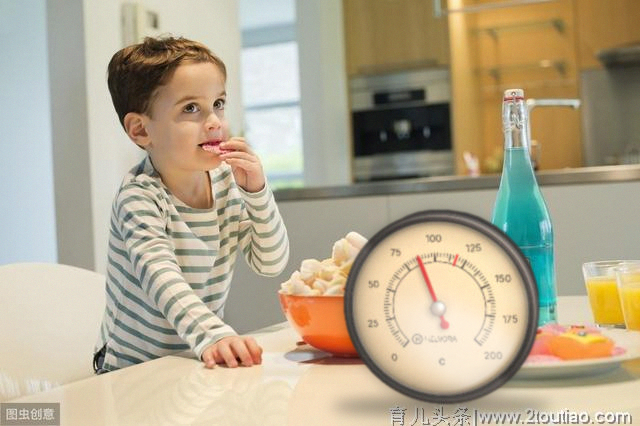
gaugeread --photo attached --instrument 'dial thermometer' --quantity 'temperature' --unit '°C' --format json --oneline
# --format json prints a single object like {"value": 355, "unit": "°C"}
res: {"value": 87.5, "unit": "°C"}
